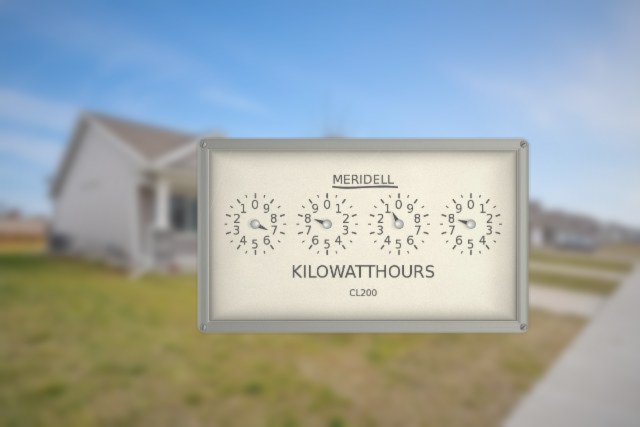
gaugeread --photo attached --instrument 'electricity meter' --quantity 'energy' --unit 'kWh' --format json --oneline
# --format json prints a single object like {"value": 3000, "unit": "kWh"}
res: {"value": 6808, "unit": "kWh"}
